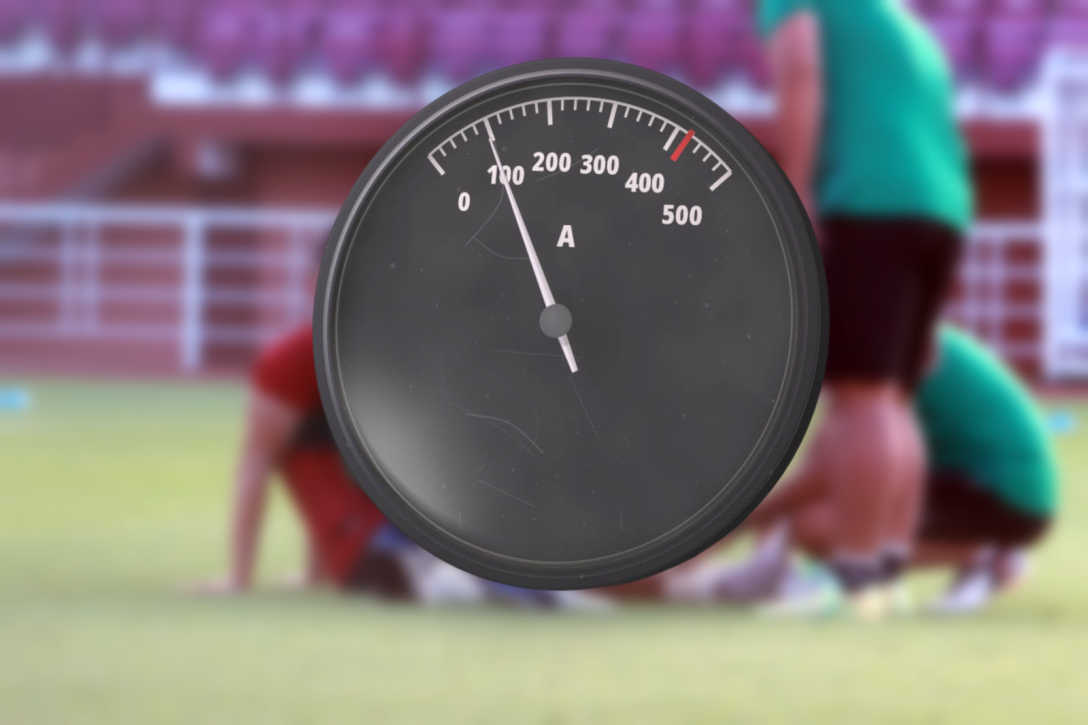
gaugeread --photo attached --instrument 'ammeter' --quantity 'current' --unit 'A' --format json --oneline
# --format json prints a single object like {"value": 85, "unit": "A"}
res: {"value": 100, "unit": "A"}
